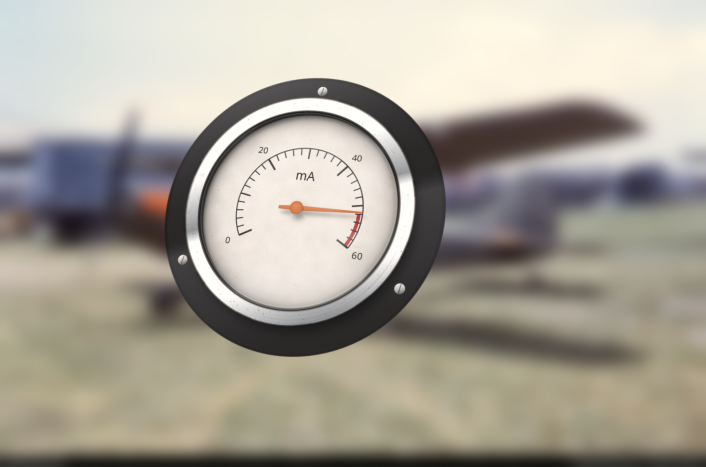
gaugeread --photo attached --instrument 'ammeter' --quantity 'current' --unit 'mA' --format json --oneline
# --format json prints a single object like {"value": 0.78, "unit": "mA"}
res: {"value": 52, "unit": "mA"}
